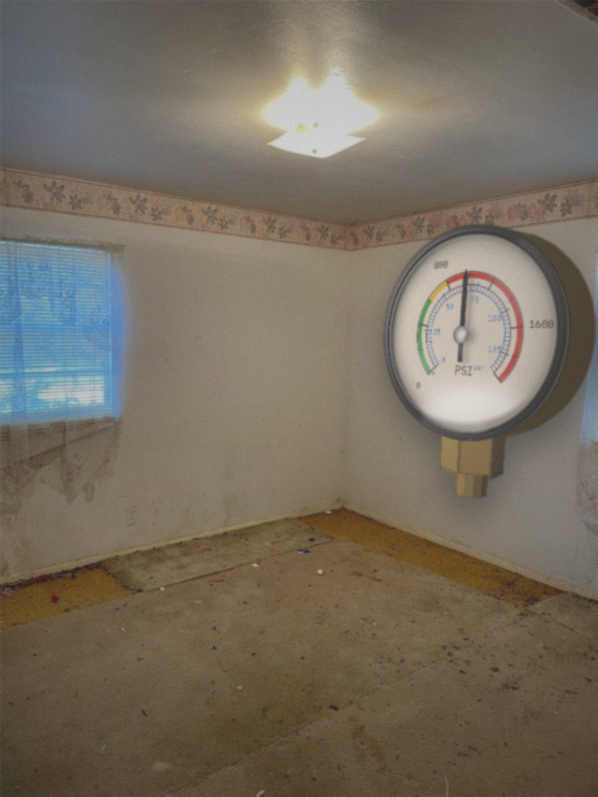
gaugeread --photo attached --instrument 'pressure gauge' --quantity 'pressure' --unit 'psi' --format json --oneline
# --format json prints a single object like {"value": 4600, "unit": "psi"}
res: {"value": 1000, "unit": "psi"}
